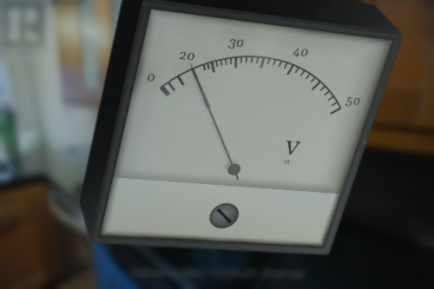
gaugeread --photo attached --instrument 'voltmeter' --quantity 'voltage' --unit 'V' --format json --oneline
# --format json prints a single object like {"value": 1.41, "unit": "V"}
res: {"value": 20, "unit": "V"}
